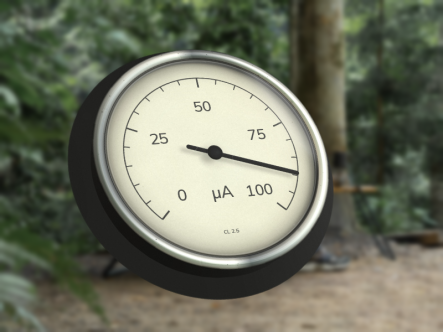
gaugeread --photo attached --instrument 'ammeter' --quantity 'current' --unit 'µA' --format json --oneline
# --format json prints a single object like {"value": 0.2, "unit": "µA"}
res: {"value": 90, "unit": "µA"}
